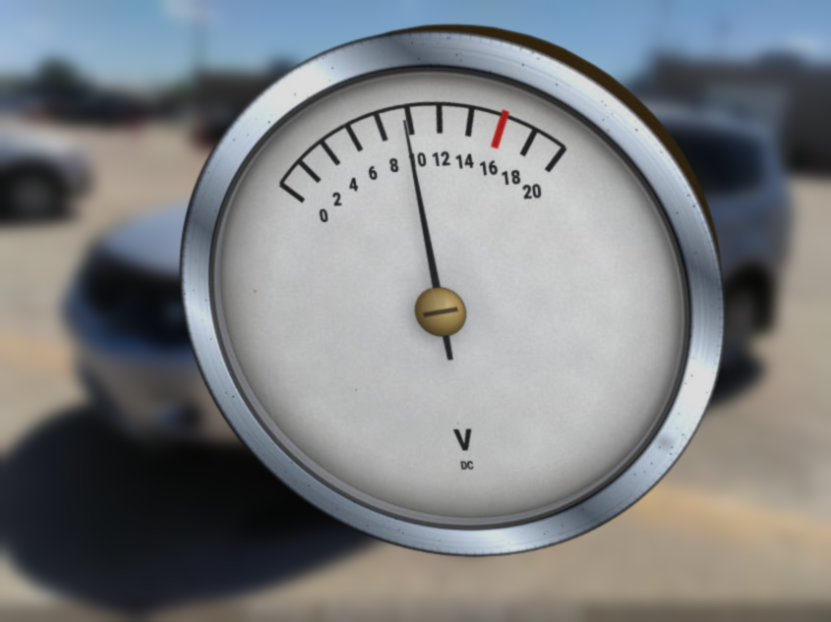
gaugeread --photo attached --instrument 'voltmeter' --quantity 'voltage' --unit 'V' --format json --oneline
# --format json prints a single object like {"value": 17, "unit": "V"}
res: {"value": 10, "unit": "V"}
